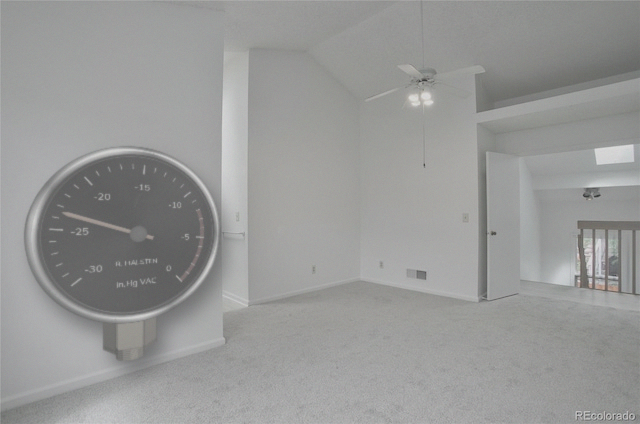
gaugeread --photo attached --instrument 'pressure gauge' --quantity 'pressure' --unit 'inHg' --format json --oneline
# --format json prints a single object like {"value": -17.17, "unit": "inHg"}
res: {"value": -23.5, "unit": "inHg"}
